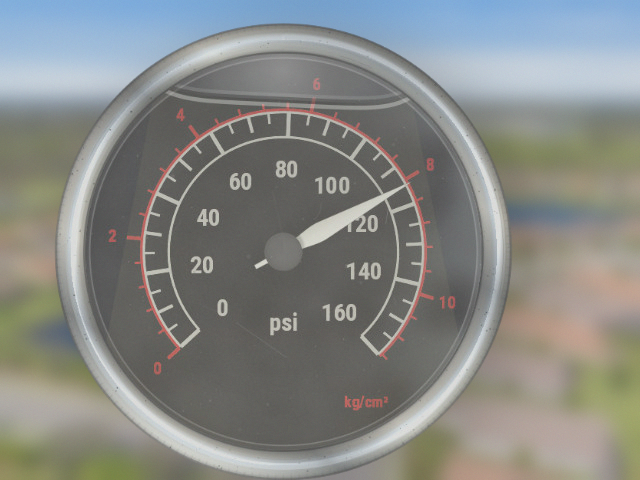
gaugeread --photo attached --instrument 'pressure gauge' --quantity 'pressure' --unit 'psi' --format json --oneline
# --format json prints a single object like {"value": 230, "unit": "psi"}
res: {"value": 115, "unit": "psi"}
